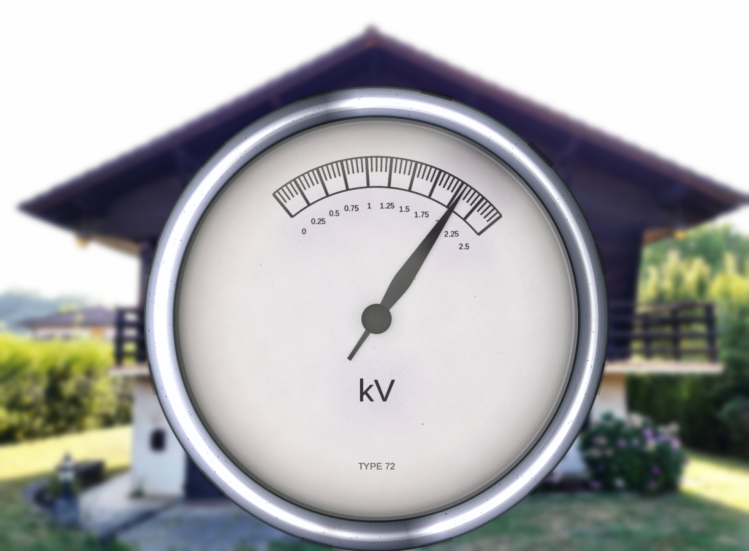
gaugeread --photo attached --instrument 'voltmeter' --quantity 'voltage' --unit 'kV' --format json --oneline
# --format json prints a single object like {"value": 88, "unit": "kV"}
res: {"value": 2.05, "unit": "kV"}
